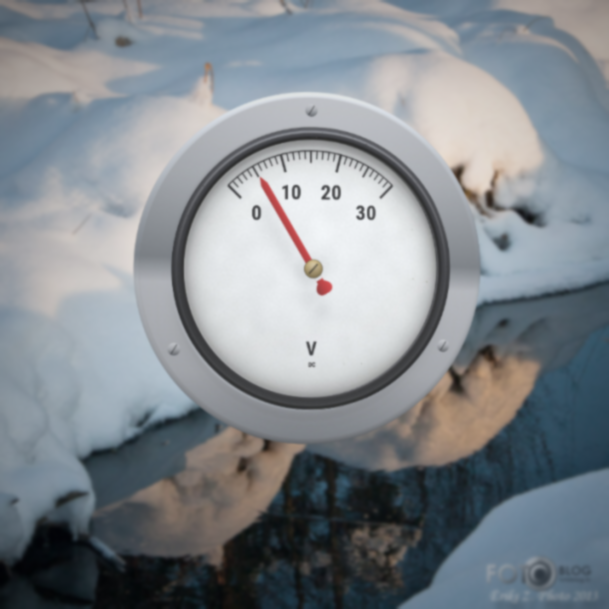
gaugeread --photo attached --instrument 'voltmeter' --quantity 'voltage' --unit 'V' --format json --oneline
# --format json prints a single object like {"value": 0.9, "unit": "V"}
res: {"value": 5, "unit": "V"}
